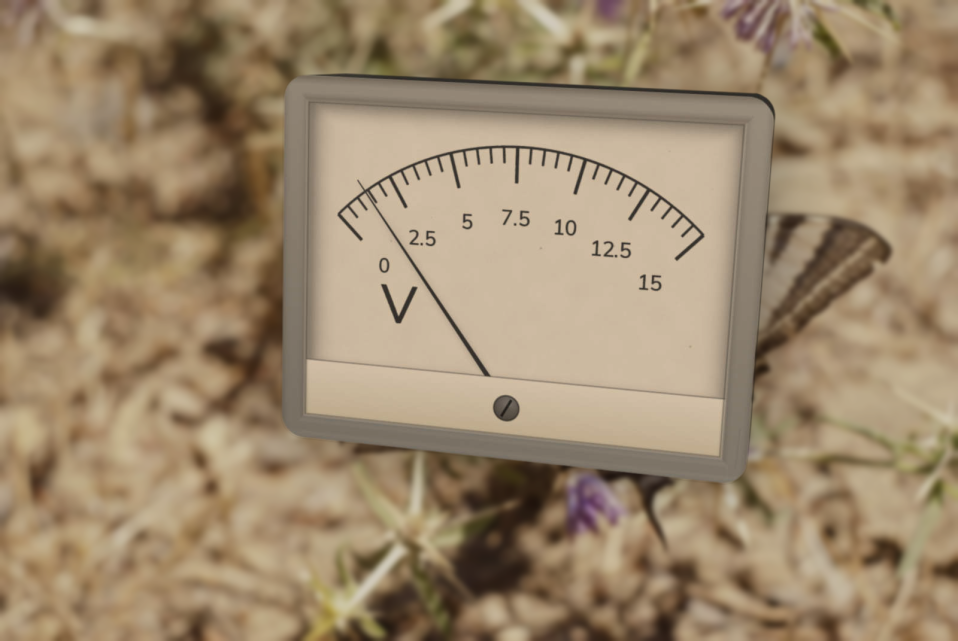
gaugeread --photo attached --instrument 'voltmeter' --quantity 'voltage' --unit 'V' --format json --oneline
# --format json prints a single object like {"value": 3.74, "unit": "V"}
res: {"value": 1.5, "unit": "V"}
